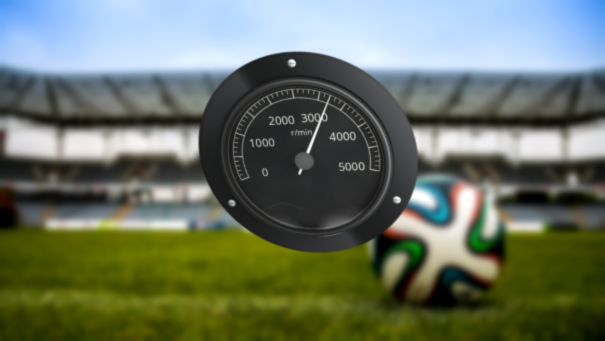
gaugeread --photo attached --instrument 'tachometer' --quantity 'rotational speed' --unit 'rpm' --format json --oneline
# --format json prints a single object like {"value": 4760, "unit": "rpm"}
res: {"value": 3200, "unit": "rpm"}
